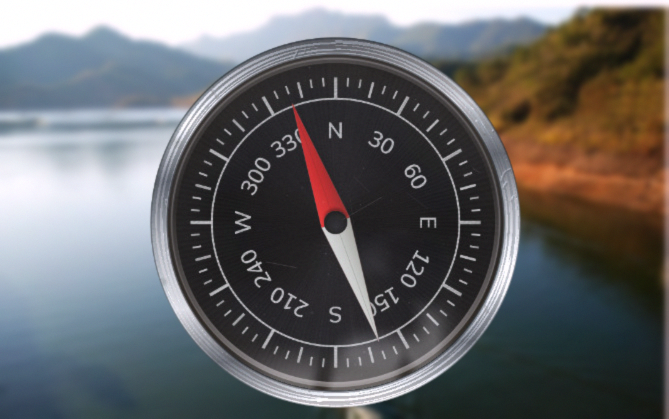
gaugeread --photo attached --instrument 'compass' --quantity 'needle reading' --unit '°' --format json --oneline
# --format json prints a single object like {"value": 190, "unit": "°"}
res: {"value": 340, "unit": "°"}
